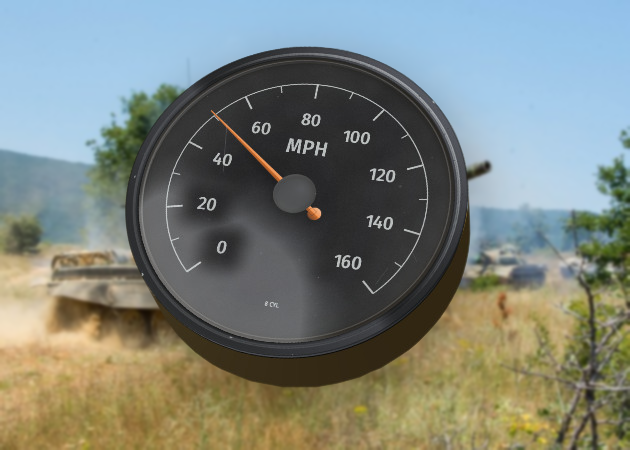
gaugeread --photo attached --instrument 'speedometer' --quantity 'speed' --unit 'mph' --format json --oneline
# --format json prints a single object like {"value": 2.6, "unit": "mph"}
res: {"value": 50, "unit": "mph"}
